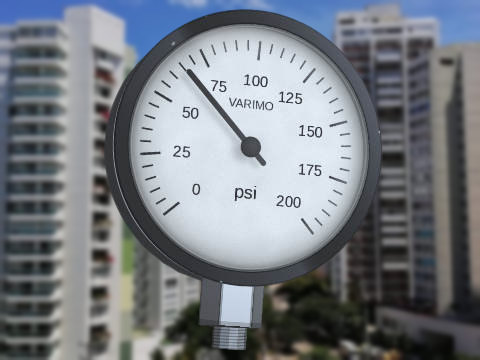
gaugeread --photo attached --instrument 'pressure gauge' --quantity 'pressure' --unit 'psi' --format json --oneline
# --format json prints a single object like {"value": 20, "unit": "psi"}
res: {"value": 65, "unit": "psi"}
